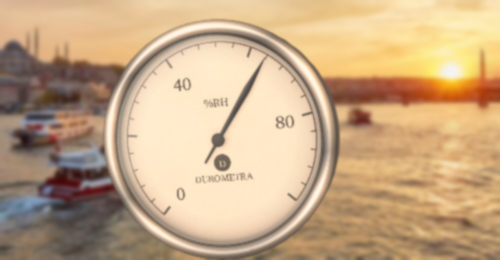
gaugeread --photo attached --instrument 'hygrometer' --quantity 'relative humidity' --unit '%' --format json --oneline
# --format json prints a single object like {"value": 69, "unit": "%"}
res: {"value": 64, "unit": "%"}
